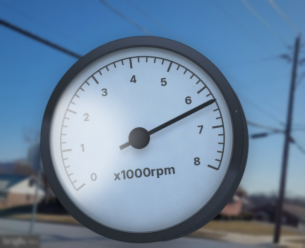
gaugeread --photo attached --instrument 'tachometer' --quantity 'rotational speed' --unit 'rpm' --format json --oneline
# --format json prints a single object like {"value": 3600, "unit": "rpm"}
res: {"value": 6400, "unit": "rpm"}
